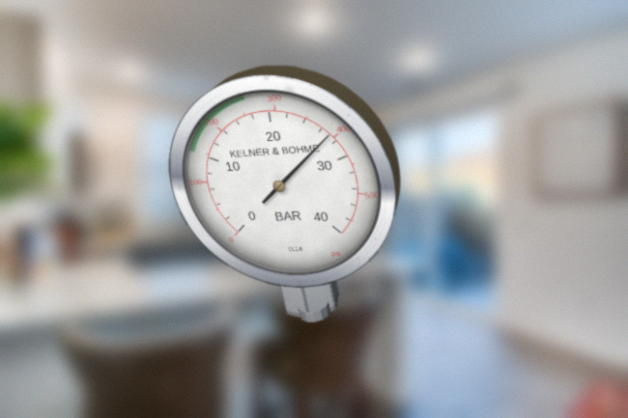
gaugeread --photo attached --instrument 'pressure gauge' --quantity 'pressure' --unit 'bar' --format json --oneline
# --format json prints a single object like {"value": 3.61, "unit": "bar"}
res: {"value": 27, "unit": "bar"}
